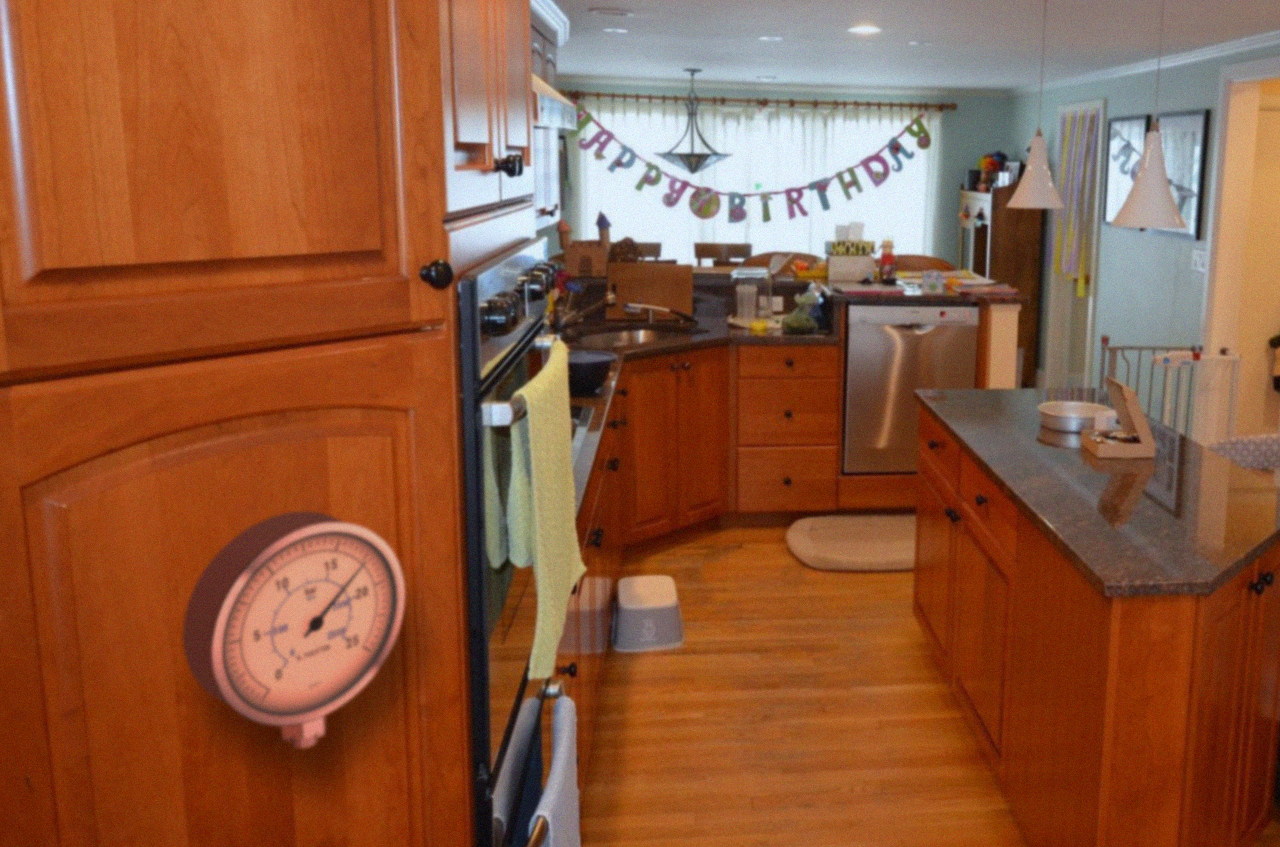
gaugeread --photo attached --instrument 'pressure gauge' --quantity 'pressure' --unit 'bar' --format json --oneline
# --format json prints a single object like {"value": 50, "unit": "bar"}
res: {"value": 17.5, "unit": "bar"}
